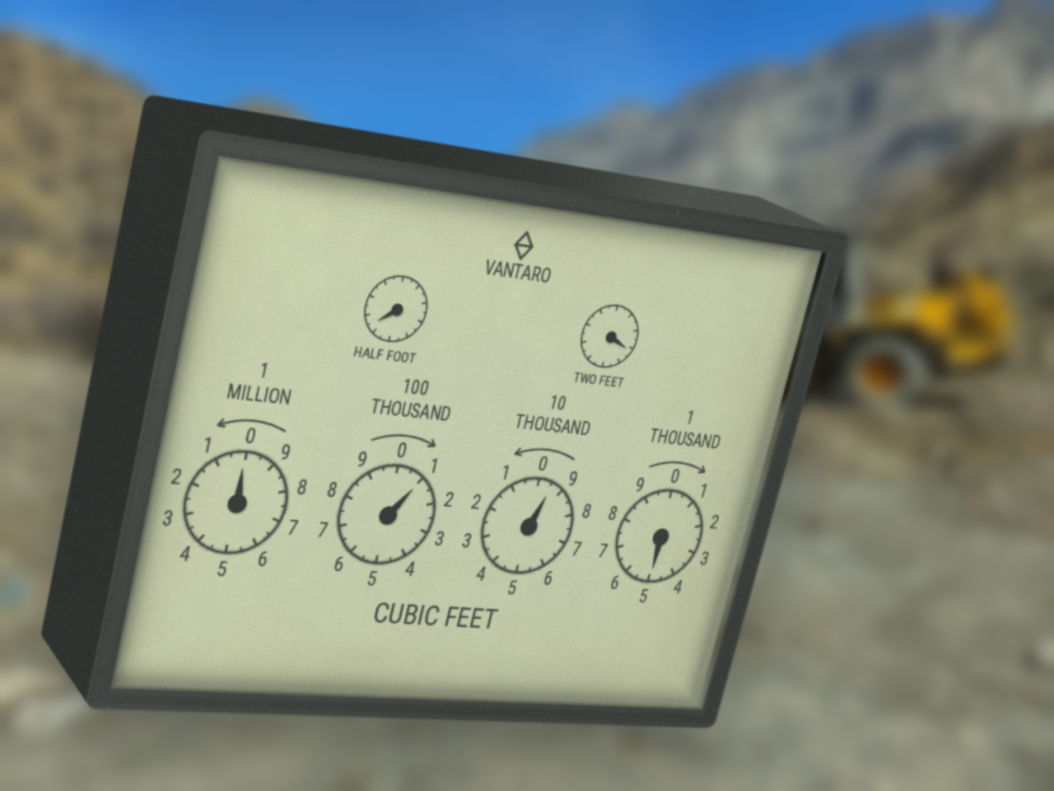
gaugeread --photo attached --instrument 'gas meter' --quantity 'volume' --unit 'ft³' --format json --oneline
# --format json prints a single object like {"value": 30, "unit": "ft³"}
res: {"value": 9500, "unit": "ft³"}
